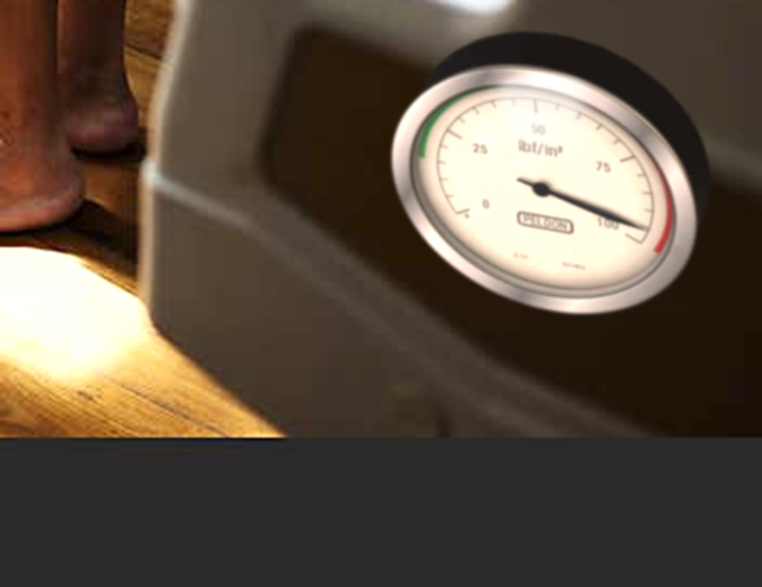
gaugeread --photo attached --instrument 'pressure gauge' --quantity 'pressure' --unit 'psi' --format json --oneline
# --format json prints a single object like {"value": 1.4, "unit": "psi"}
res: {"value": 95, "unit": "psi"}
